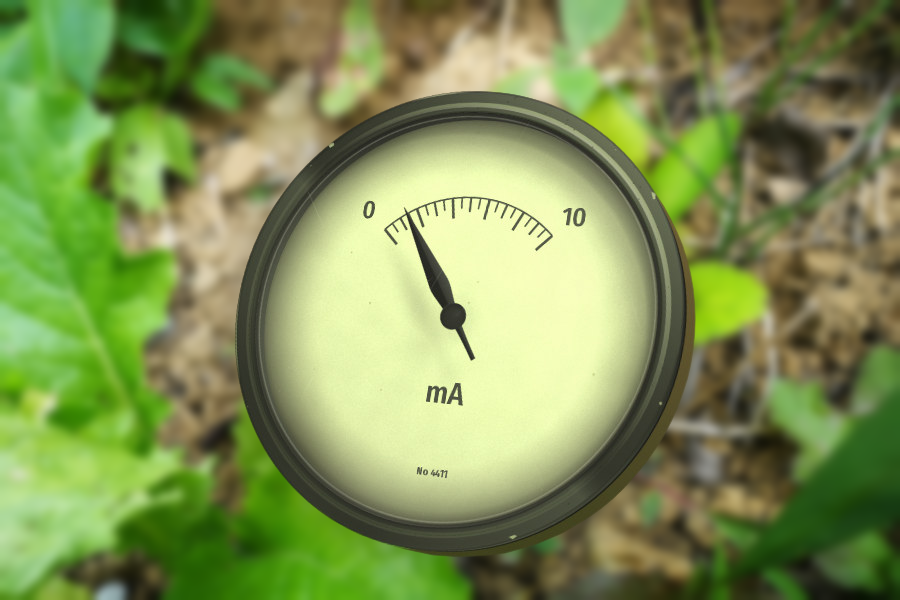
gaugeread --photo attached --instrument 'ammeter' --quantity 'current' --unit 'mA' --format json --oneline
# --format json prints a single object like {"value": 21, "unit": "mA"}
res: {"value": 1.5, "unit": "mA"}
